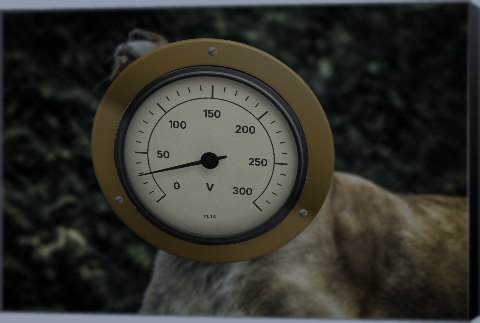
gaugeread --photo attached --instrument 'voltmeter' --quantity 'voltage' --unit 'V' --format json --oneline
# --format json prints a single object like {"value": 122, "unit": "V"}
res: {"value": 30, "unit": "V"}
